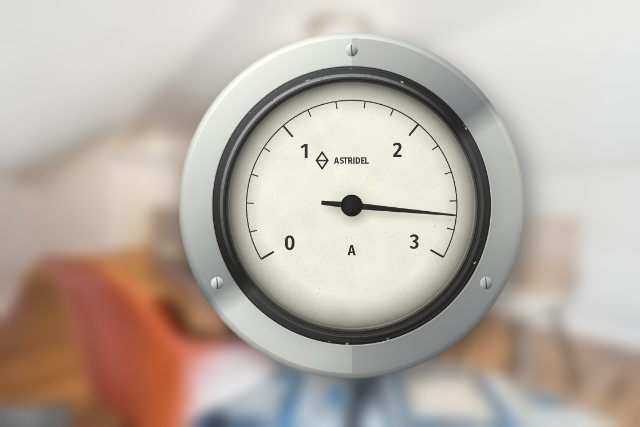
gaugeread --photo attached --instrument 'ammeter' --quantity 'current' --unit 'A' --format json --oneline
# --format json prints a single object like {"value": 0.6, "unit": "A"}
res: {"value": 2.7, "unit": "A"}
